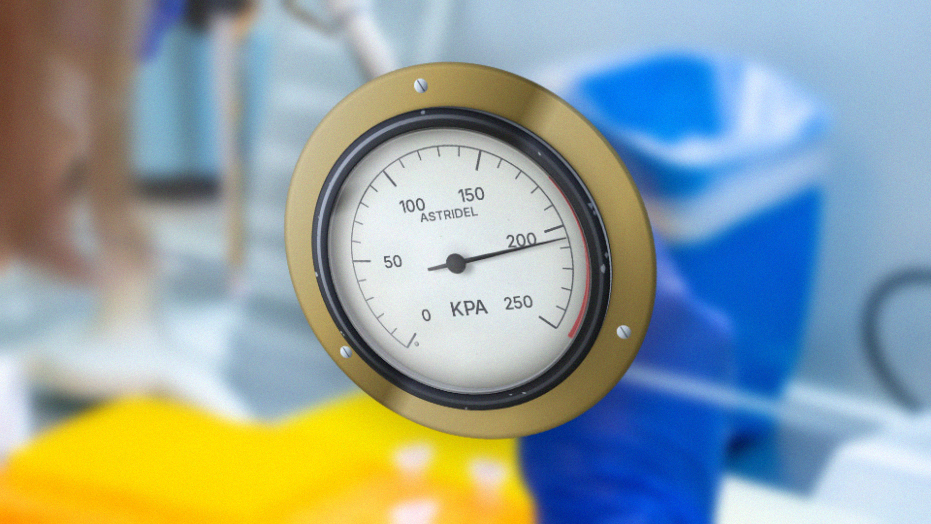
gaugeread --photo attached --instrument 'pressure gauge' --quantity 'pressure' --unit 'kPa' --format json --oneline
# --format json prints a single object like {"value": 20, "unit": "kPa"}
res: {"value": 205, "unit": "kPa"}
